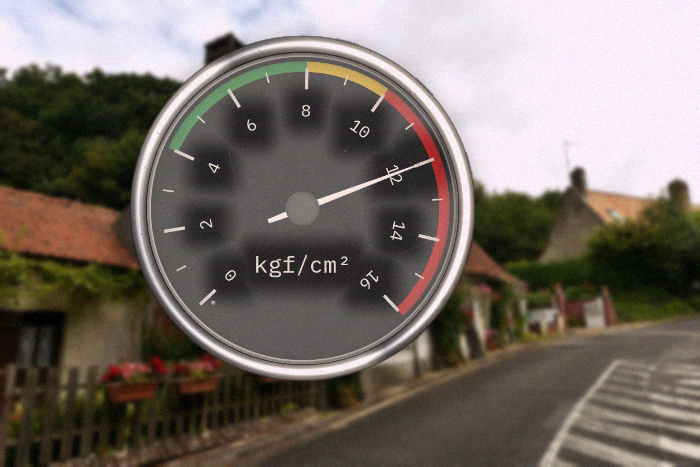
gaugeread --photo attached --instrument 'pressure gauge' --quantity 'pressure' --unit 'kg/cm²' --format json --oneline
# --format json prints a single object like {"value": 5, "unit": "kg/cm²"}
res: {"value": 12, "unit": "kg/cm²"}
